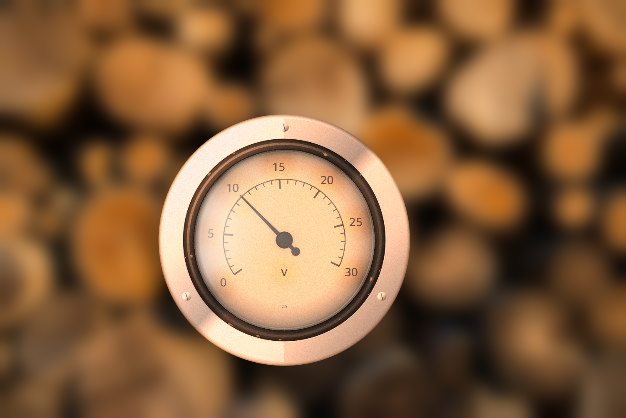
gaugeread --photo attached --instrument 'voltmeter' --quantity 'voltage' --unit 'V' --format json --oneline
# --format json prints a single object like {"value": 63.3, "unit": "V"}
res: {"value": 10, "unit": "V"}
